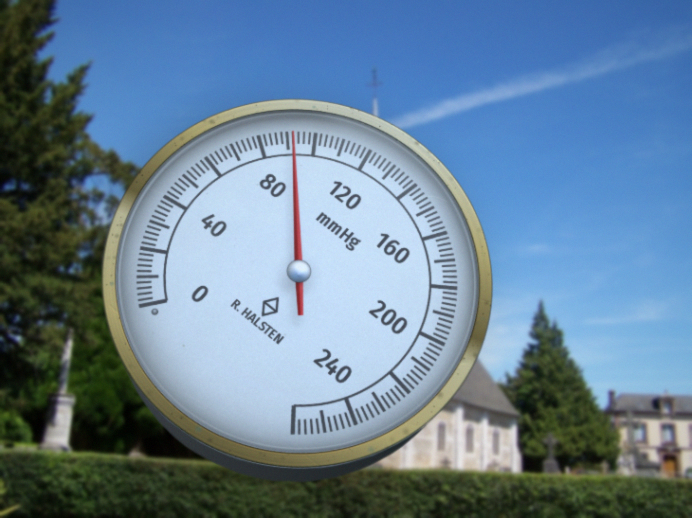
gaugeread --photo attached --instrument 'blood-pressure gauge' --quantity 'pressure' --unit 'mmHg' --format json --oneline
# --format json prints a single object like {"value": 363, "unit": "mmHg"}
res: {"value": 92, "unit": "mmHg"}
